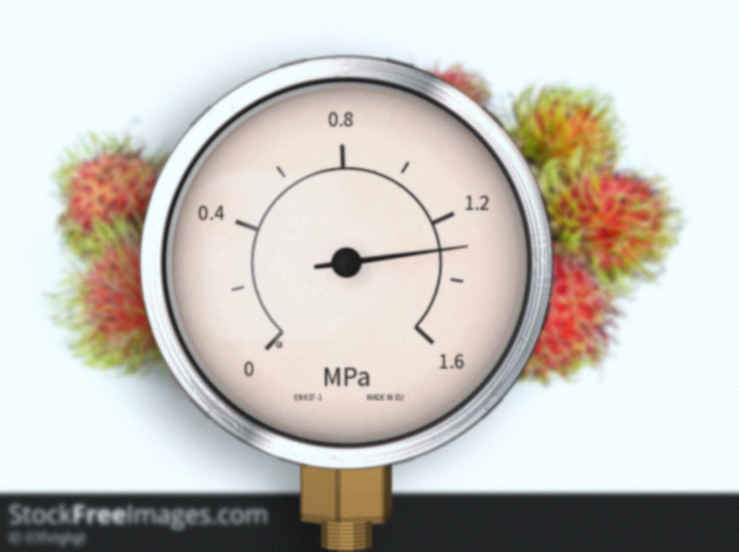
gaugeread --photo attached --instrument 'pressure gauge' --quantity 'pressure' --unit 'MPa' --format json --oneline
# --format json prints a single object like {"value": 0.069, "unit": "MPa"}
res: {"value": 1.3, "unit": "MPa"}
